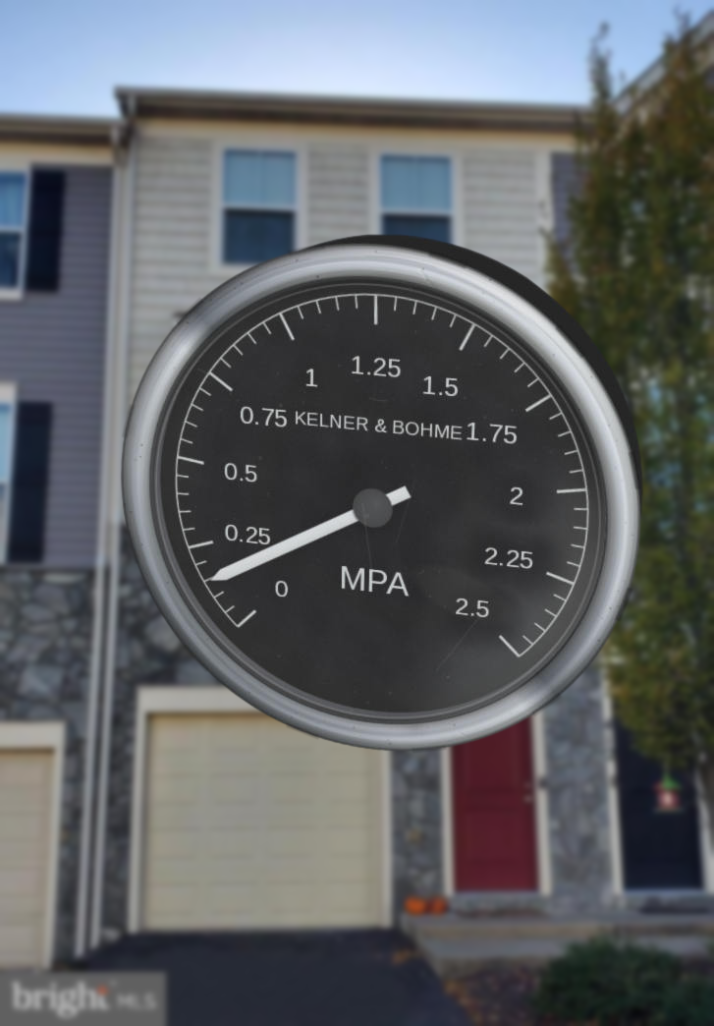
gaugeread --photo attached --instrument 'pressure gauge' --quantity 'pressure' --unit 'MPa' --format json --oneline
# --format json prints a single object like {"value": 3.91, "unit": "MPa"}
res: {"value": 0.15, "unit": "MPa"}
